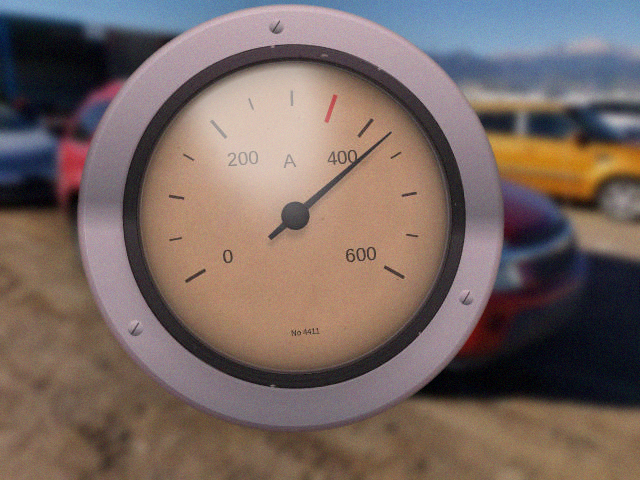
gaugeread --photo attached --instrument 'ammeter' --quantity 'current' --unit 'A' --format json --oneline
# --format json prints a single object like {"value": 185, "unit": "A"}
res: {"value": 425, "unit": "A"}
